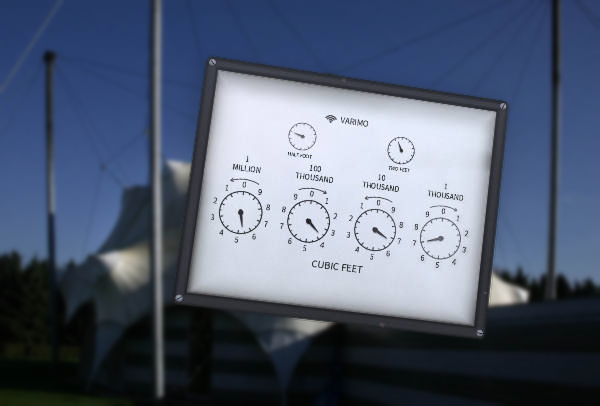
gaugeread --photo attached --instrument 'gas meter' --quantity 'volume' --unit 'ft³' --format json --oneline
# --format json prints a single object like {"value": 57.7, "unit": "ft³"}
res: {"value": 536700, "unit": "ft³"}
